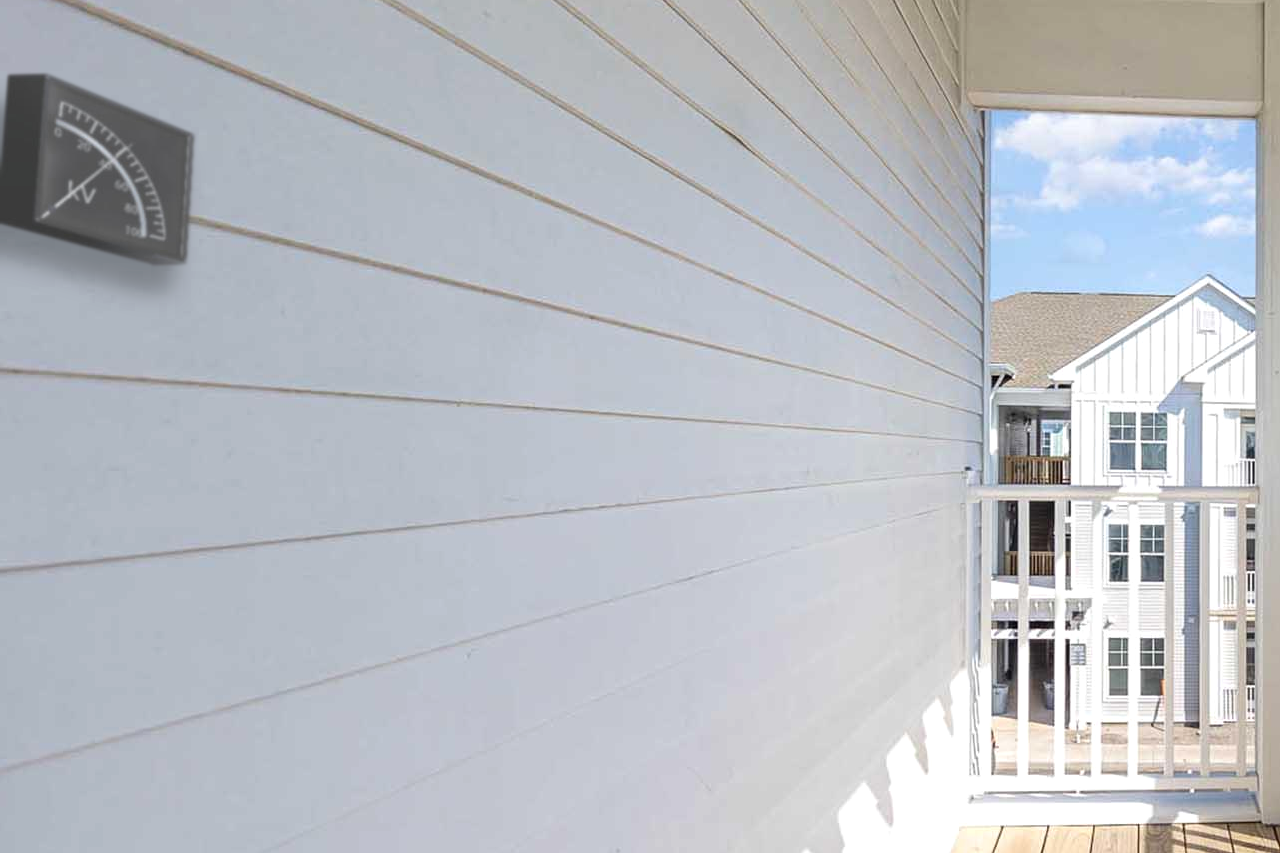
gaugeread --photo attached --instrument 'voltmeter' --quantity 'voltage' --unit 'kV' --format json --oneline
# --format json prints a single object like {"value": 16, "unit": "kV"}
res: {"value": 40, "unit": "kV"}
